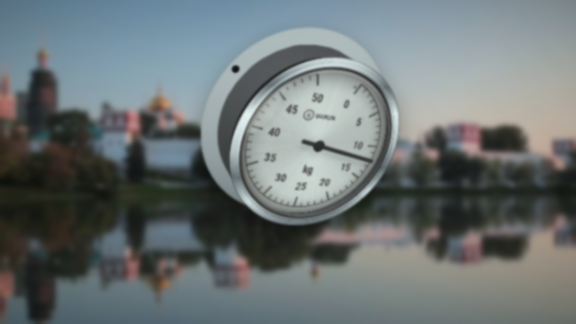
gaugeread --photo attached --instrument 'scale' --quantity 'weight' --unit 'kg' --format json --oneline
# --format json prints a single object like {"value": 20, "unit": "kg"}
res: {"value": 12, "unit": "kg"}
